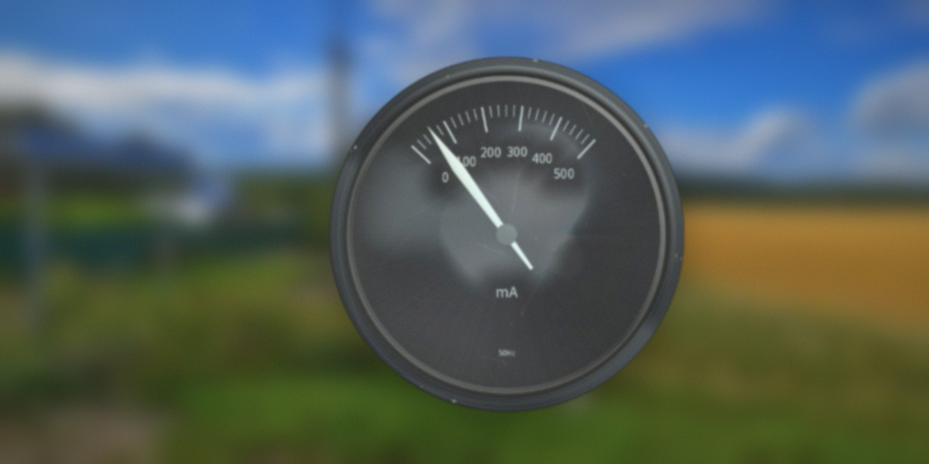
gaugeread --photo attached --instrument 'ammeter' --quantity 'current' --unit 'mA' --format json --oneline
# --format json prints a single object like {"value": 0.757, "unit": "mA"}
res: {"value": 60, "unit": "mA"}
